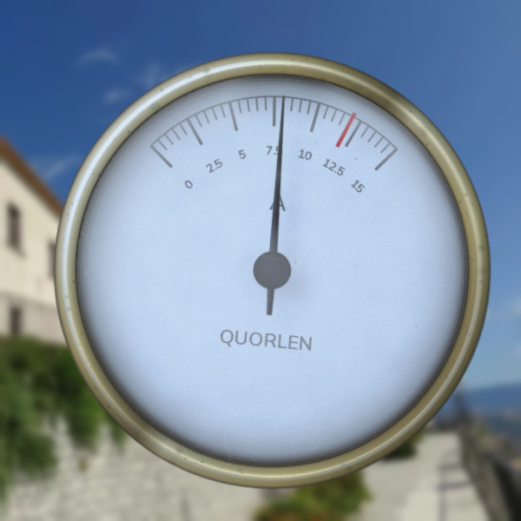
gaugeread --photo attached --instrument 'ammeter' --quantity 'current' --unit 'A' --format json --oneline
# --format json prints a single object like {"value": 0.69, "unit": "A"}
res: {"value": 8, "unit": "A"}
